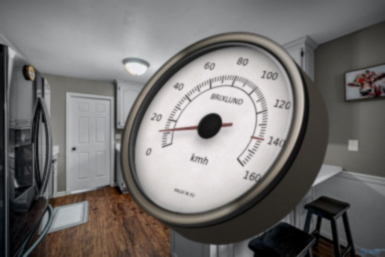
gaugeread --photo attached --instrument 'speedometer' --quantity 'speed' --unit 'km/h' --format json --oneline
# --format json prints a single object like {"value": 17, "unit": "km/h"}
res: {"value": 10, "unit": "km/h"}
